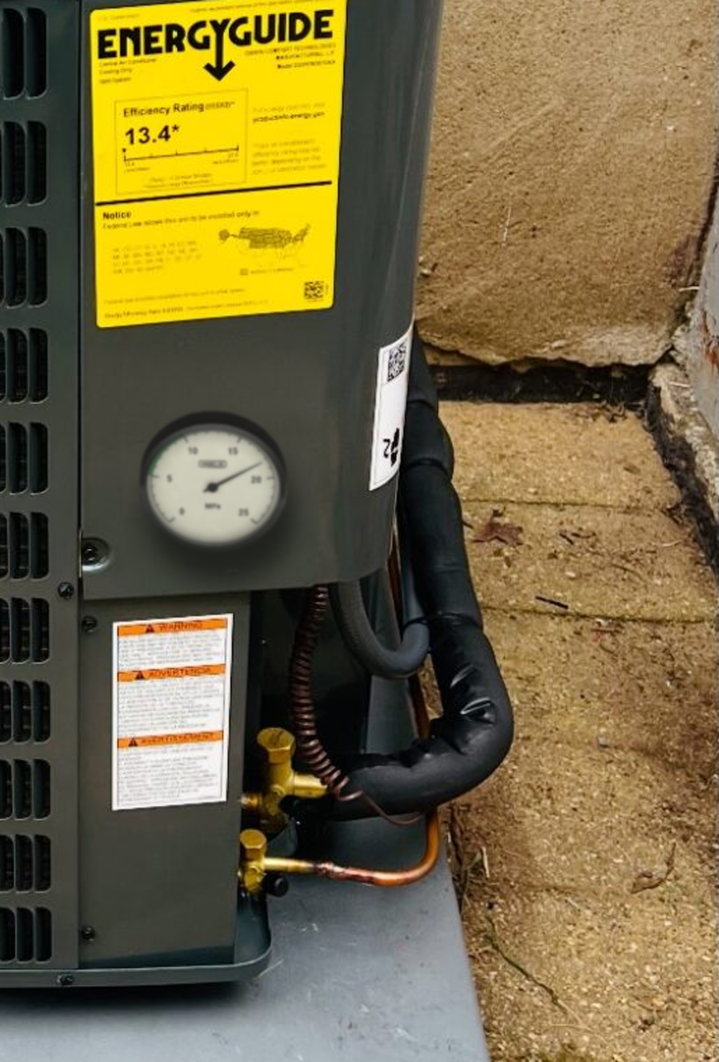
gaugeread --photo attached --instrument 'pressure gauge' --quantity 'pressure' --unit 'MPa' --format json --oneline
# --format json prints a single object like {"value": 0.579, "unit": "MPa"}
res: {"value": 18, "unit": "MPa"}
